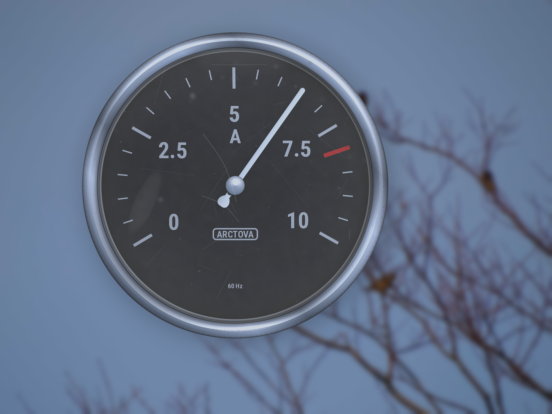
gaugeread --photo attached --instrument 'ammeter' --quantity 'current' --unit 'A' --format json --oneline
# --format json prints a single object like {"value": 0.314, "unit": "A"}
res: {"value": 6.5, "unit": "A"}
